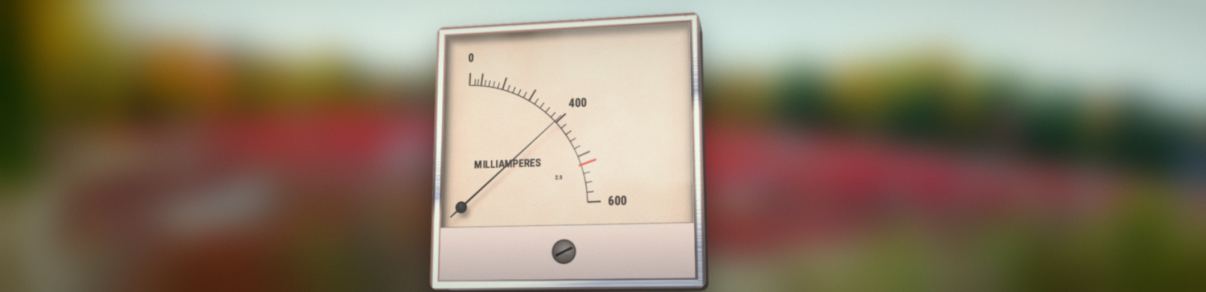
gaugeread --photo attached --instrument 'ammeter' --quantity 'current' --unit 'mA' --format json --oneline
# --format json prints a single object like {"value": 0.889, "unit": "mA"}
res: {"value": 400, "unit": "mA"}
